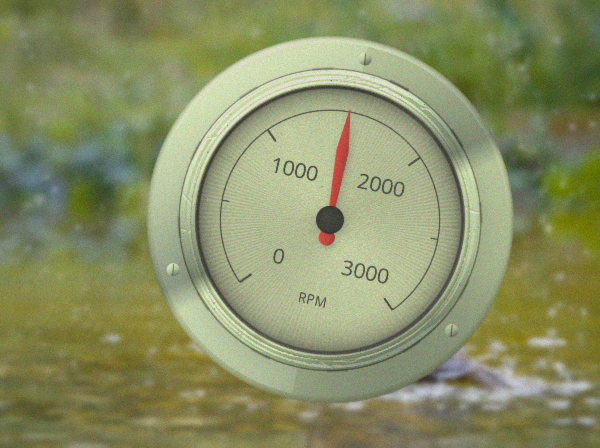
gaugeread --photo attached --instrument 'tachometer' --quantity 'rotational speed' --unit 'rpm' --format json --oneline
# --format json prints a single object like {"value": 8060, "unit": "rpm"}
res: {"value": 1500, "unit": "rpm"}
